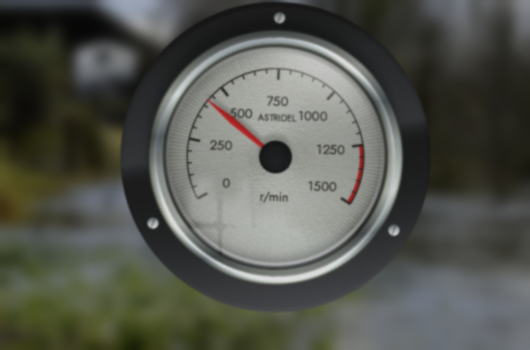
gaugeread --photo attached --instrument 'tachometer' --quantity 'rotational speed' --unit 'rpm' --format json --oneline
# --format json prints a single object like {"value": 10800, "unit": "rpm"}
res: {"value": 425, "unit": "rpm"}
